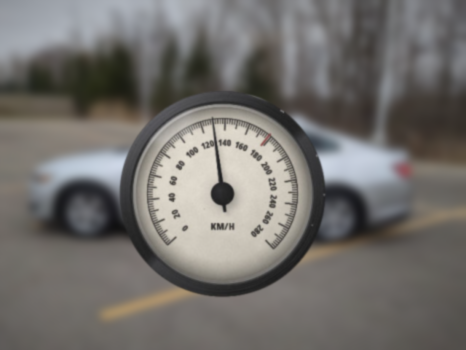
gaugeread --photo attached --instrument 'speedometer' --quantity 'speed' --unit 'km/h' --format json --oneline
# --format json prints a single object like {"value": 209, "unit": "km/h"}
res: {"value": 130, "unit": "km/h"}
